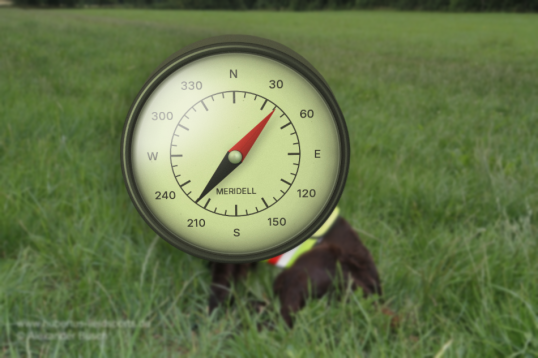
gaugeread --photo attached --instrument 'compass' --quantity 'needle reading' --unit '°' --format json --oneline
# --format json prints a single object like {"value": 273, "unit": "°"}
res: {"value": 40, "unit": "°"}
